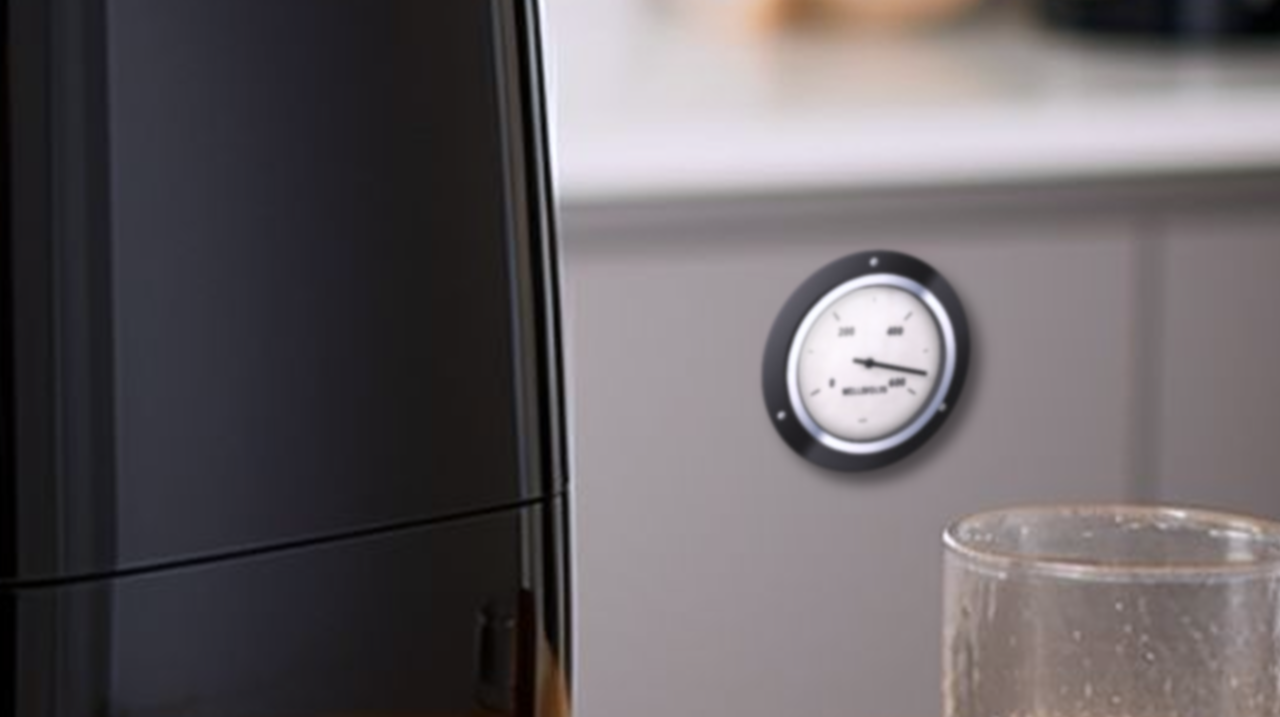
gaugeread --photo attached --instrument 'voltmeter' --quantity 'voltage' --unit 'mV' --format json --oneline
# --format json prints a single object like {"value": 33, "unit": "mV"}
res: {"value": 550, "unit": "mV"}
